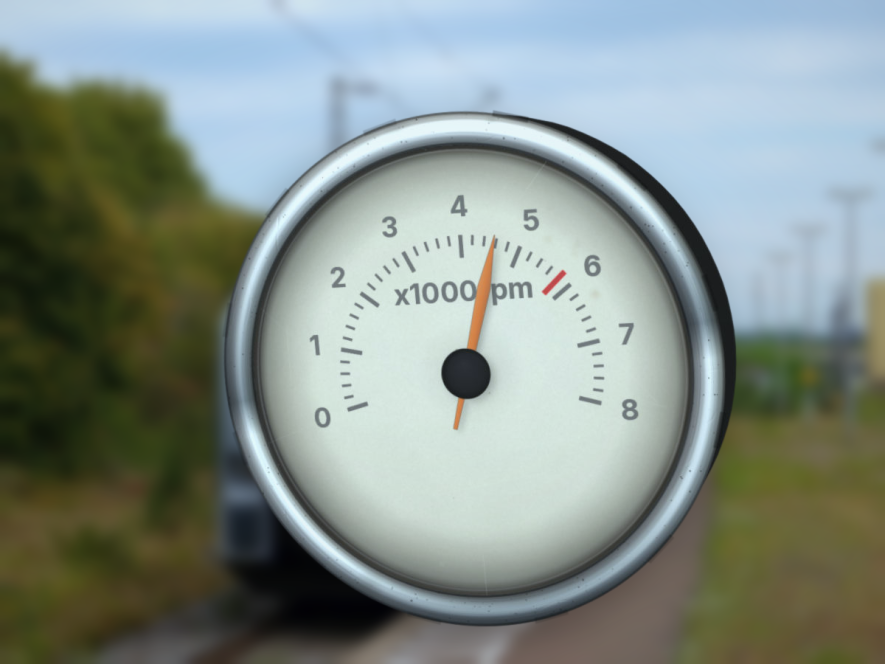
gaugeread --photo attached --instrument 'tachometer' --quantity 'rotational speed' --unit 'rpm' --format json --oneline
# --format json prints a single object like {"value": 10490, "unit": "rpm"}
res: {"value": 4600, "unit": "rpm"}
